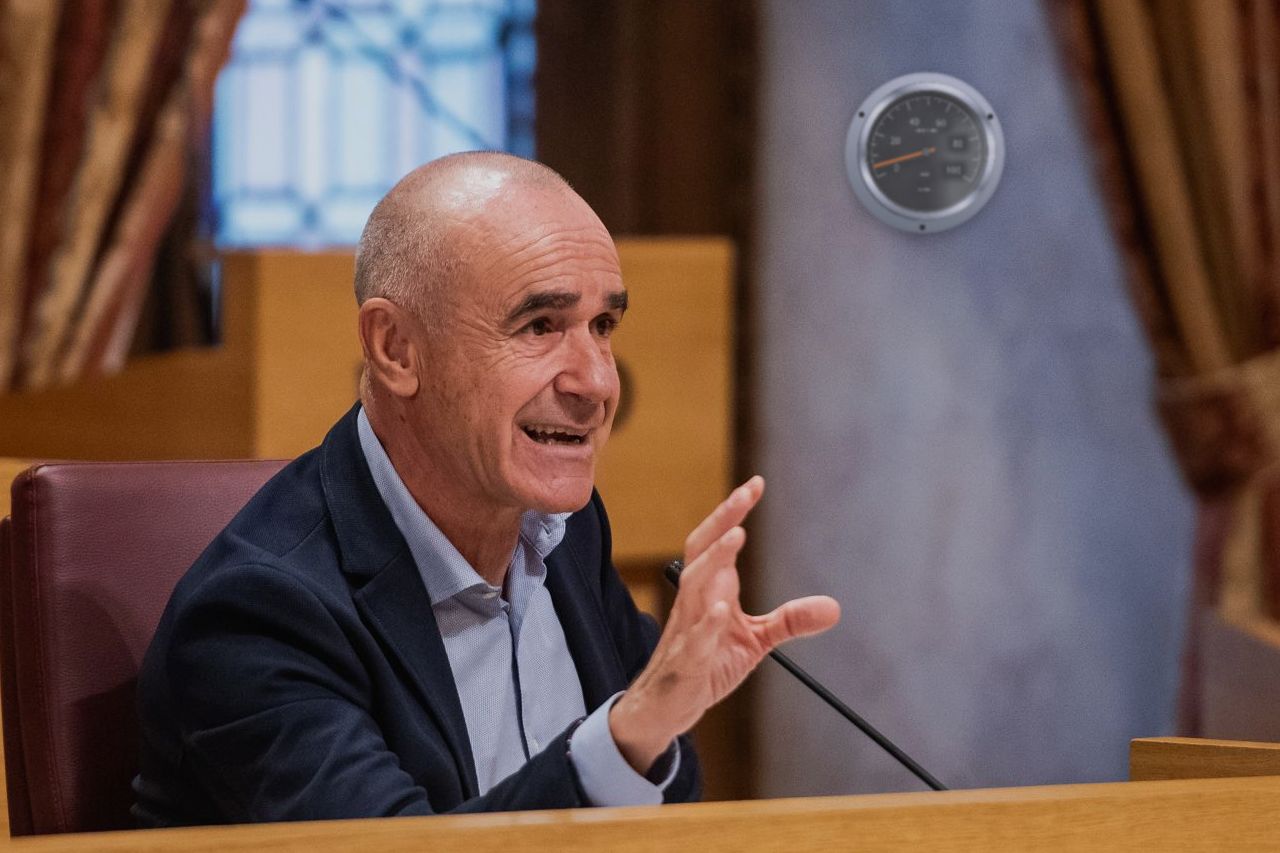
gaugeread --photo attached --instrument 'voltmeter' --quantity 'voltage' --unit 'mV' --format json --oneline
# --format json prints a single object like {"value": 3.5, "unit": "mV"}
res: {"value": 5, "unit": "mV"}
